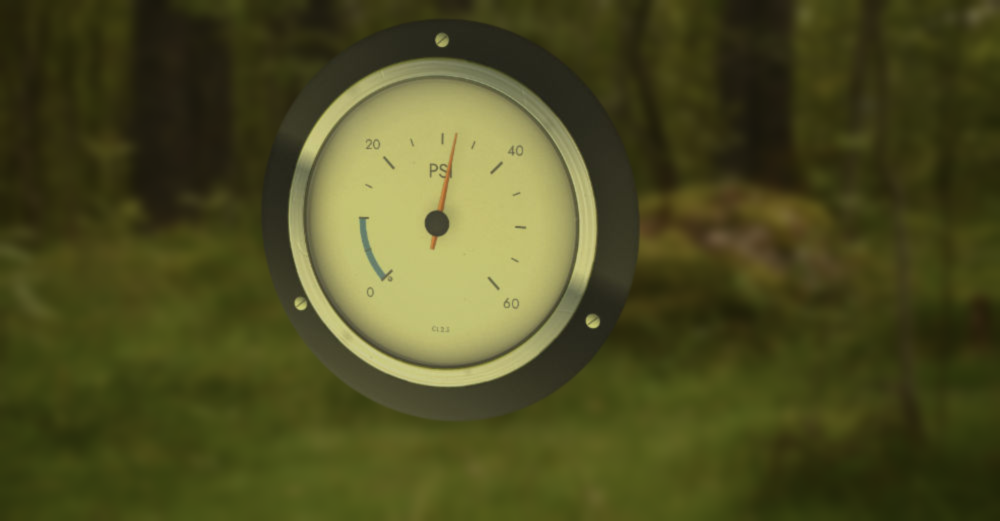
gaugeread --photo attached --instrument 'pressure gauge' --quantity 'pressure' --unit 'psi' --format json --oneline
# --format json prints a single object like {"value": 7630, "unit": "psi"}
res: {"value": 32.5, "unit": "psi"}
